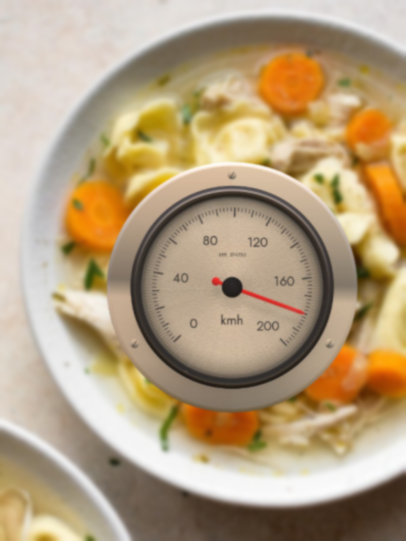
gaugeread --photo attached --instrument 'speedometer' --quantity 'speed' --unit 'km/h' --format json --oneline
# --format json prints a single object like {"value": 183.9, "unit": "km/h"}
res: {"value": 180, "unit": "km/h"}
